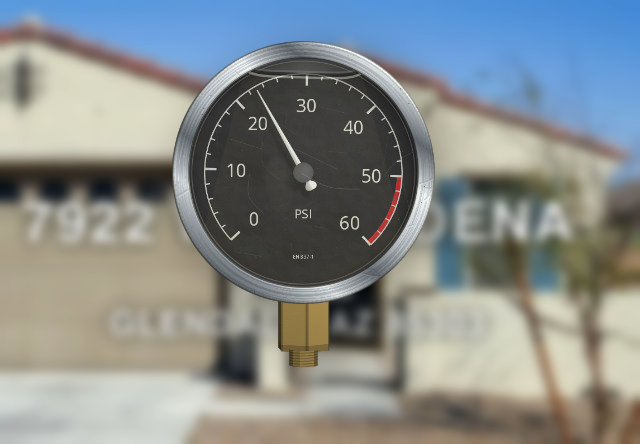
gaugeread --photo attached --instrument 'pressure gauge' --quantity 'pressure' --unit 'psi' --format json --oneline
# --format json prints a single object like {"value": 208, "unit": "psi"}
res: {"value": 23, "unit": "psi"}
